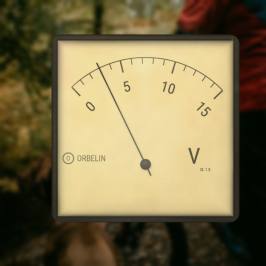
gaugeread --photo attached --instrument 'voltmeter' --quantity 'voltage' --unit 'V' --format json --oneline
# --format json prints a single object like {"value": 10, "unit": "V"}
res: {"value": 3, "unit": "V"}
